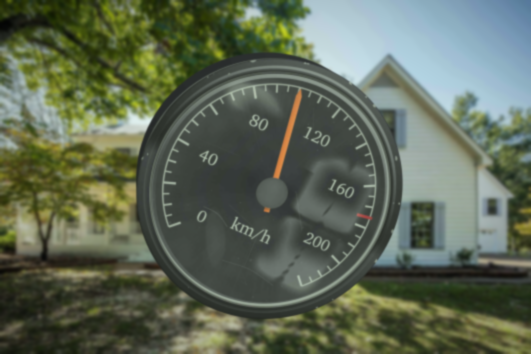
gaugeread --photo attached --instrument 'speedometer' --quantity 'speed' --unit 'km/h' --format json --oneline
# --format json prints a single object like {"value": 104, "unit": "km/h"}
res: {"value": 100, "unit": "km/h"}
